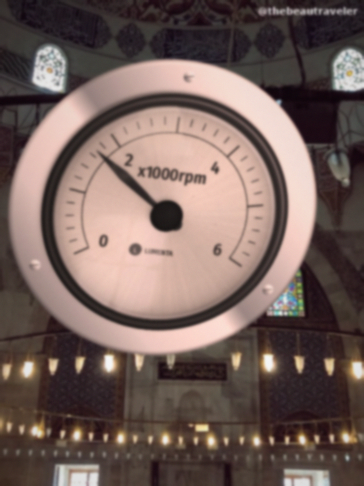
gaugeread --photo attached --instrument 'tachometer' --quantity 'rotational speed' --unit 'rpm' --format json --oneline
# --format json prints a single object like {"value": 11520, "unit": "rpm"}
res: {"value": 1700, "unit": "rpm"}
